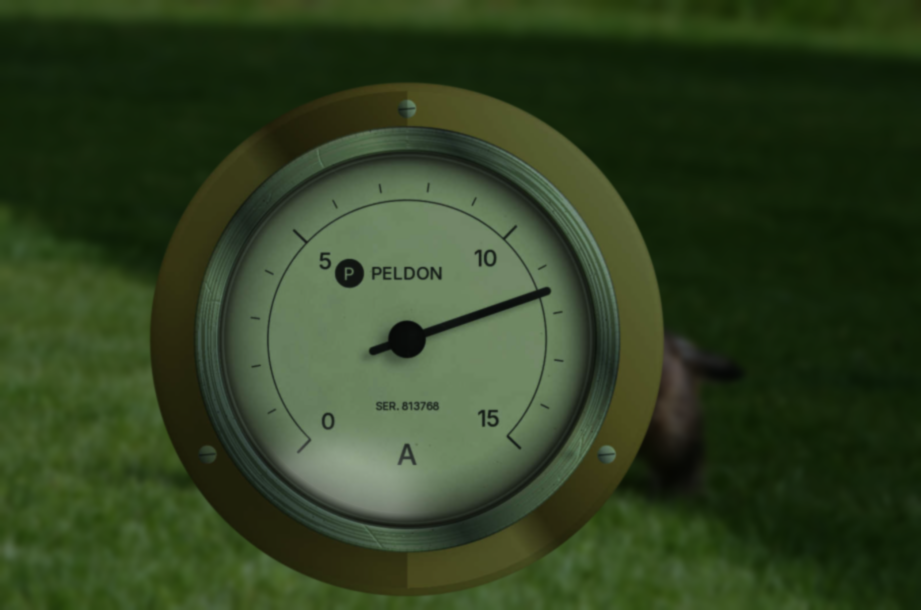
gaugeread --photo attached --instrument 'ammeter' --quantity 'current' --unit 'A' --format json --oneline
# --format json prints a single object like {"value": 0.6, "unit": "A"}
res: {"value": 11.5, "unit": "A"}
